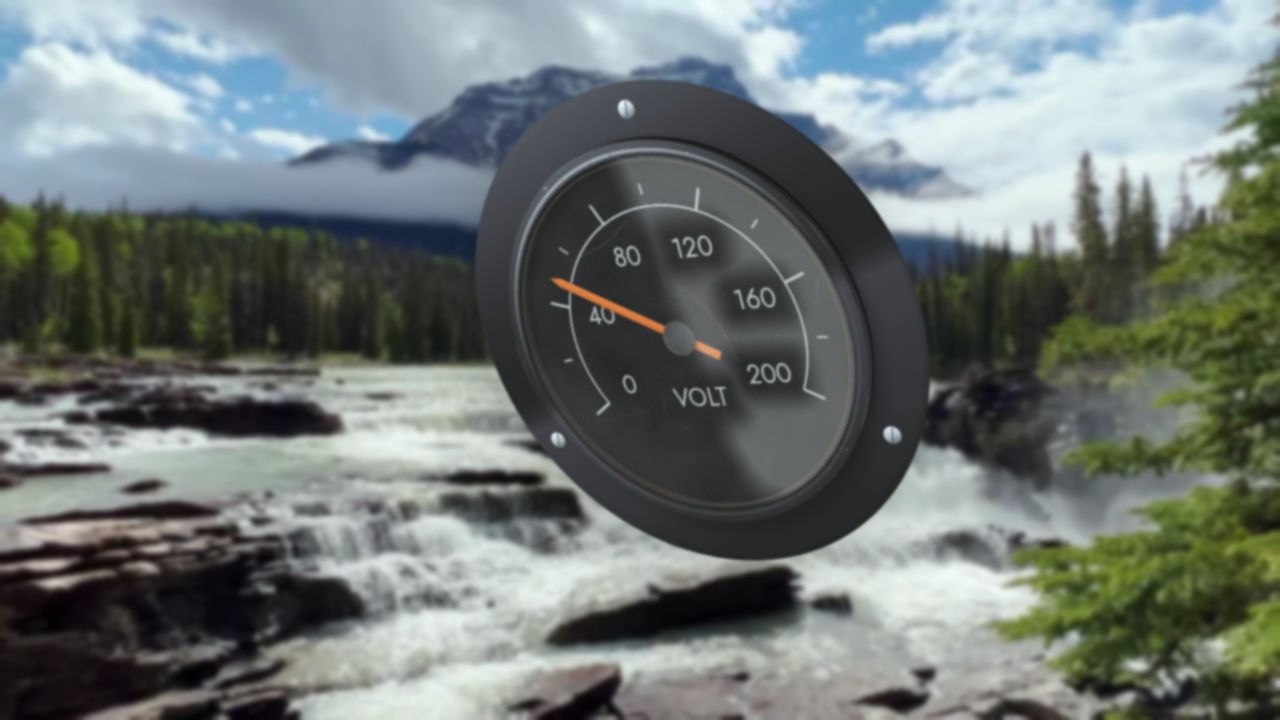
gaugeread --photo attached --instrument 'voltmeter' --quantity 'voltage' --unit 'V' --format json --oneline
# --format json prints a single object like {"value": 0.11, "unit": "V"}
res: {"value": 50, "unit": "V"}
